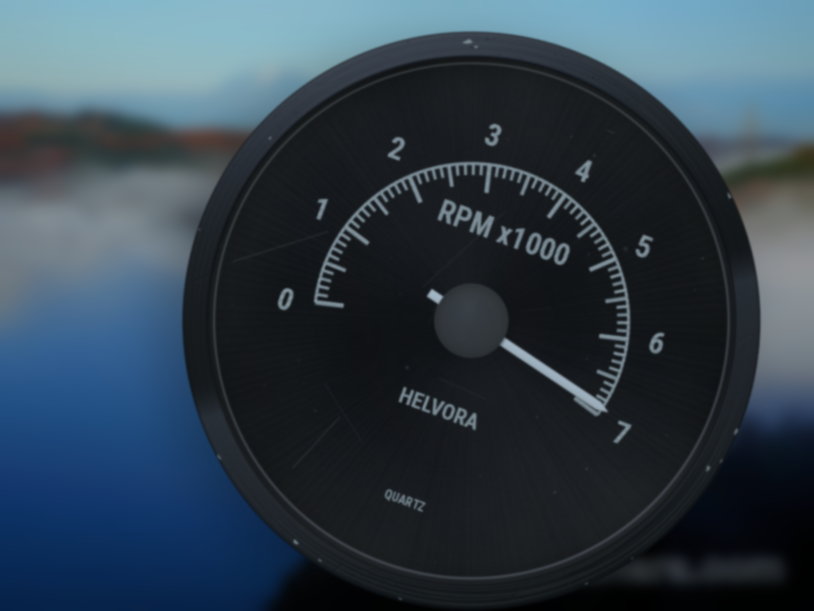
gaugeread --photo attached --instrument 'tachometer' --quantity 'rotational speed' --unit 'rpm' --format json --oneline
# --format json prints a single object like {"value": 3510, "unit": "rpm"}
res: {"value": 6900, "unit": "rpm"}
